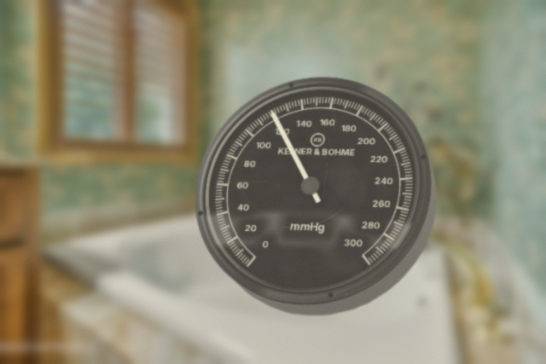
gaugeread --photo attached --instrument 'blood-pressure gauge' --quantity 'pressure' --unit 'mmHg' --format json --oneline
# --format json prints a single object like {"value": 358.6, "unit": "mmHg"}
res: {"value": 120, "unit": "mmHg"}
